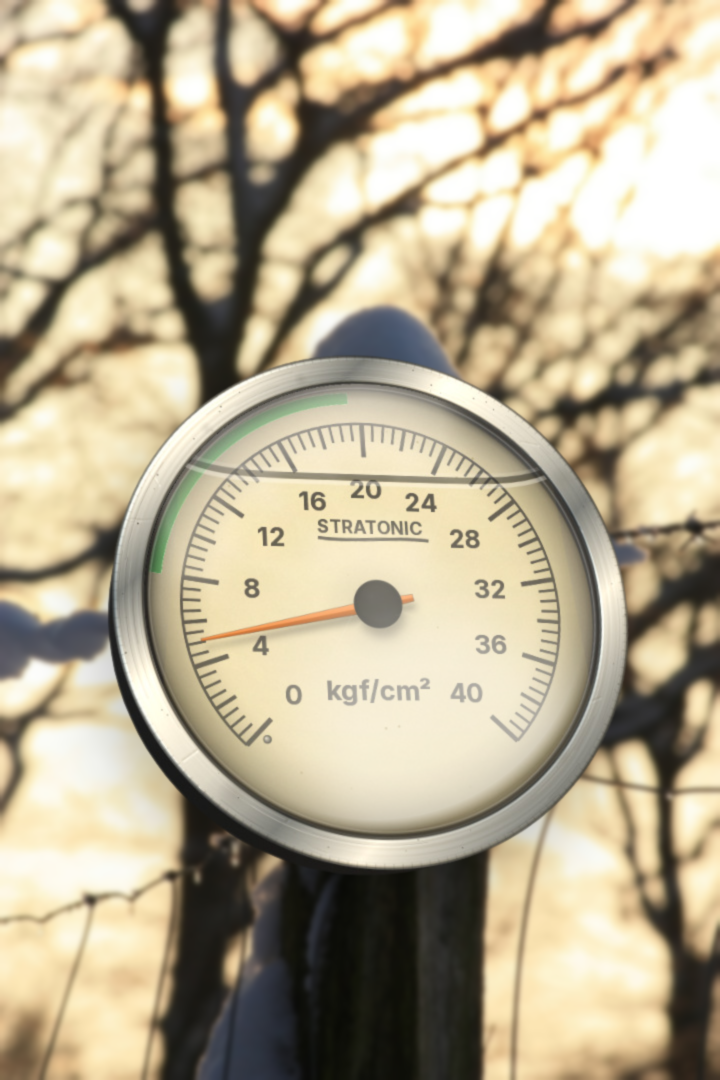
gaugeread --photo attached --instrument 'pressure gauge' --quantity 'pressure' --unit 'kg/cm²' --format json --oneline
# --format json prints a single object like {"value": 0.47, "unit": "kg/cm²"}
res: {"value": 5, "unit": "kg/cm²"}
